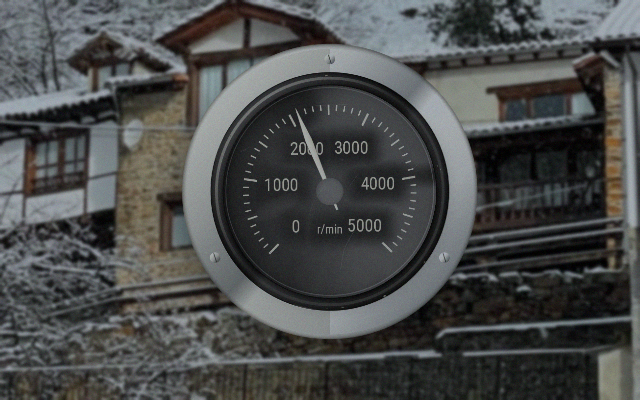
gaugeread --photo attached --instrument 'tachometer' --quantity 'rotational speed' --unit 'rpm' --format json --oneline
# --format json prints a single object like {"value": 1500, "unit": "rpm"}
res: {"value": 2100, "unit": "rpm"}
